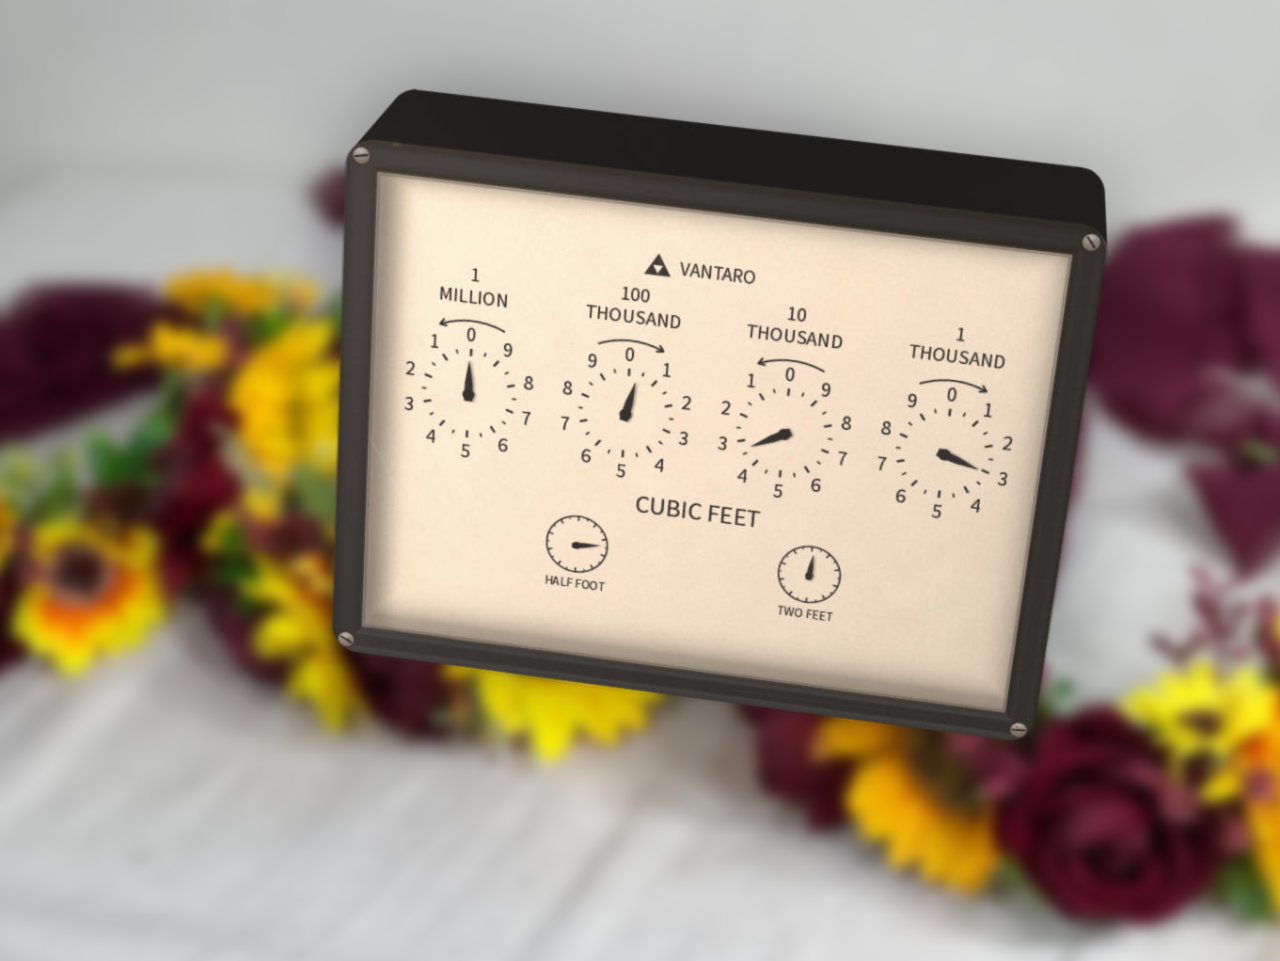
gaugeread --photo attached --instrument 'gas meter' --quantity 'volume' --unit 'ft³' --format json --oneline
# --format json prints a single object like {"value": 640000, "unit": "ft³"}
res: {"value": 3300, "unit": "ft³"}
